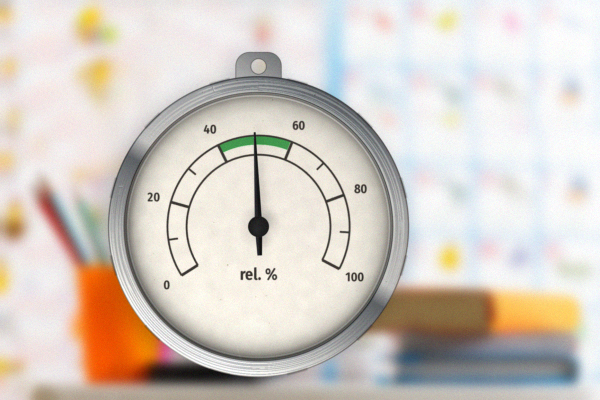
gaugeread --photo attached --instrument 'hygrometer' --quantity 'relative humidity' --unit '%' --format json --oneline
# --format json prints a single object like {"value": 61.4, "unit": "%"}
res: {"value": 50, "unit": "%"}
